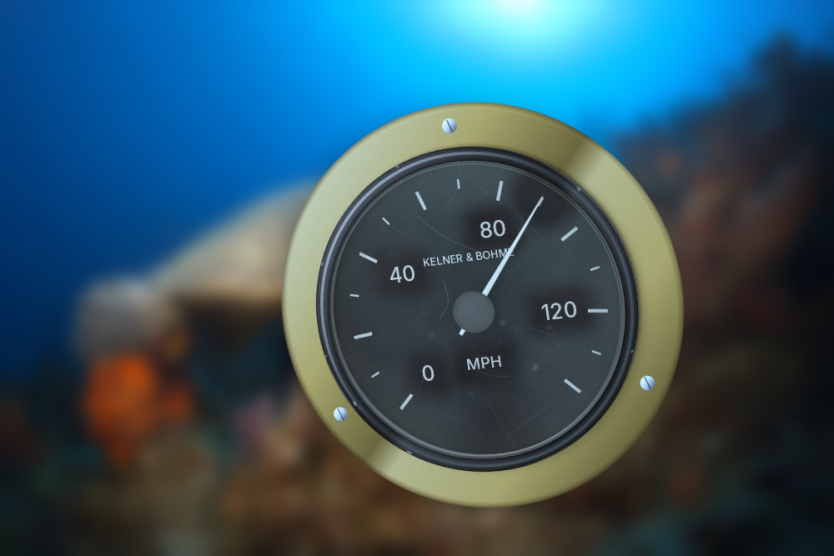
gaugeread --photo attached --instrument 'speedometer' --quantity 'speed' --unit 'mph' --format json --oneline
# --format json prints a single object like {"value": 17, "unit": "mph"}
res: {"value": 90, "unit": "mph"}
